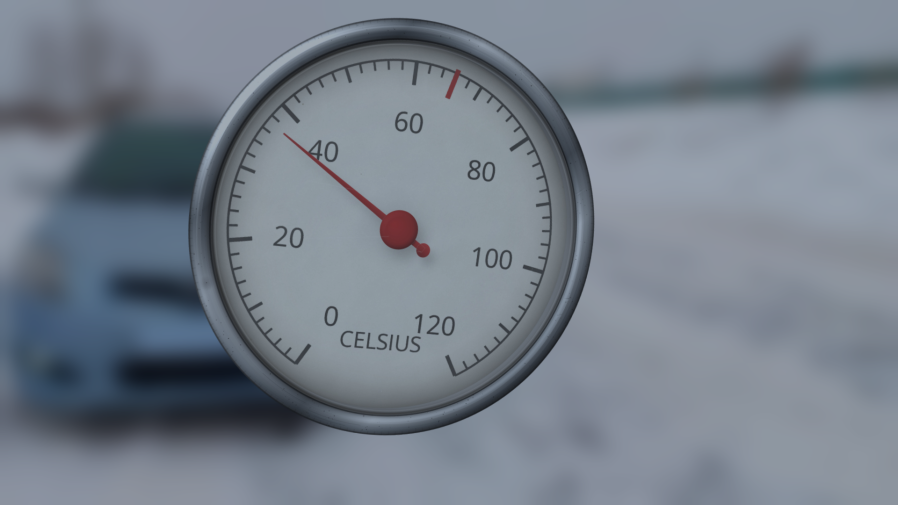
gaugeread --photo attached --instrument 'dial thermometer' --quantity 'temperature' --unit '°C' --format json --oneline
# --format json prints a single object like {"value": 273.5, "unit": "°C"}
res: {"value": 37, "unit": "°C"}
